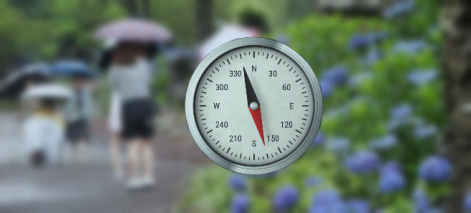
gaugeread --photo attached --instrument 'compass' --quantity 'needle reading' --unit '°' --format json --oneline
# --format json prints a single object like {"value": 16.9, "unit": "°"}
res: {"value": 165, "unit": "°"}
